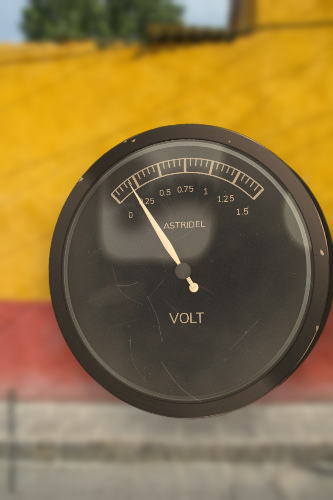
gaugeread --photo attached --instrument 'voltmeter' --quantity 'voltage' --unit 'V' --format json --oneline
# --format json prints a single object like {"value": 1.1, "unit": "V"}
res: {"value": 0.2, "unit": "V"}
